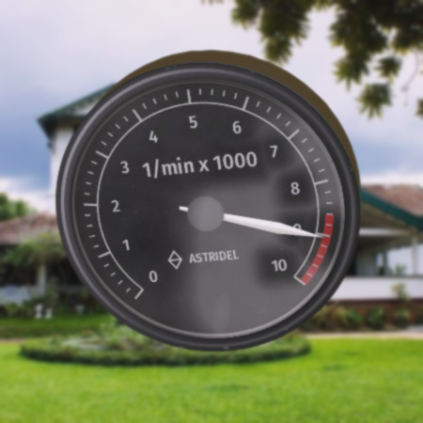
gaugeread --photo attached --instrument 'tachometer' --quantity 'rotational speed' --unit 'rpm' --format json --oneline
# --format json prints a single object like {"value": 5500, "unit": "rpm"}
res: {"value": 9000, "unit": "rpm"}
